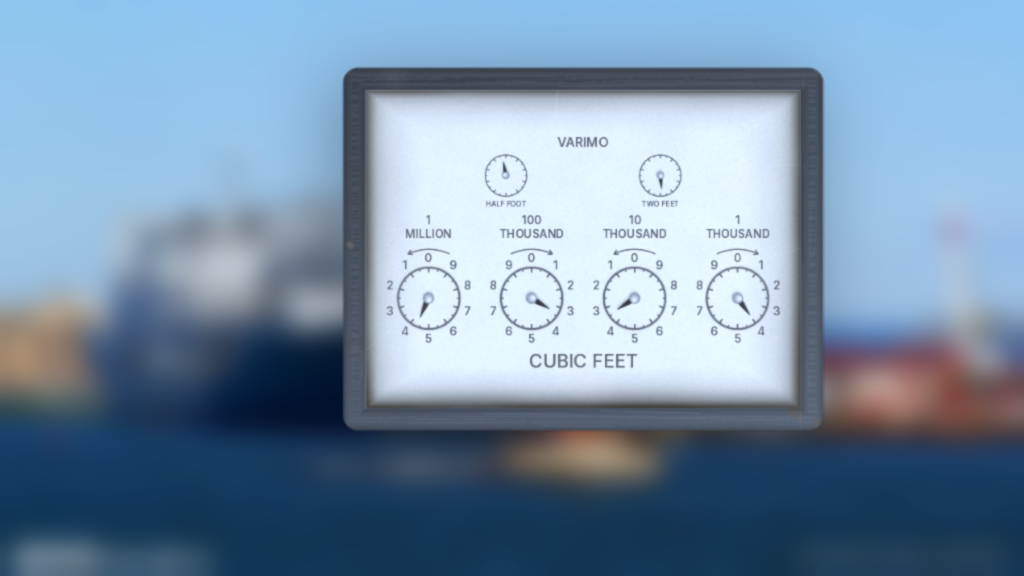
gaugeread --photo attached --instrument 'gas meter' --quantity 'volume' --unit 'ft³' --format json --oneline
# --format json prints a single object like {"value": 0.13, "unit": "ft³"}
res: {"value": 433400, "unit": "ft³"}
